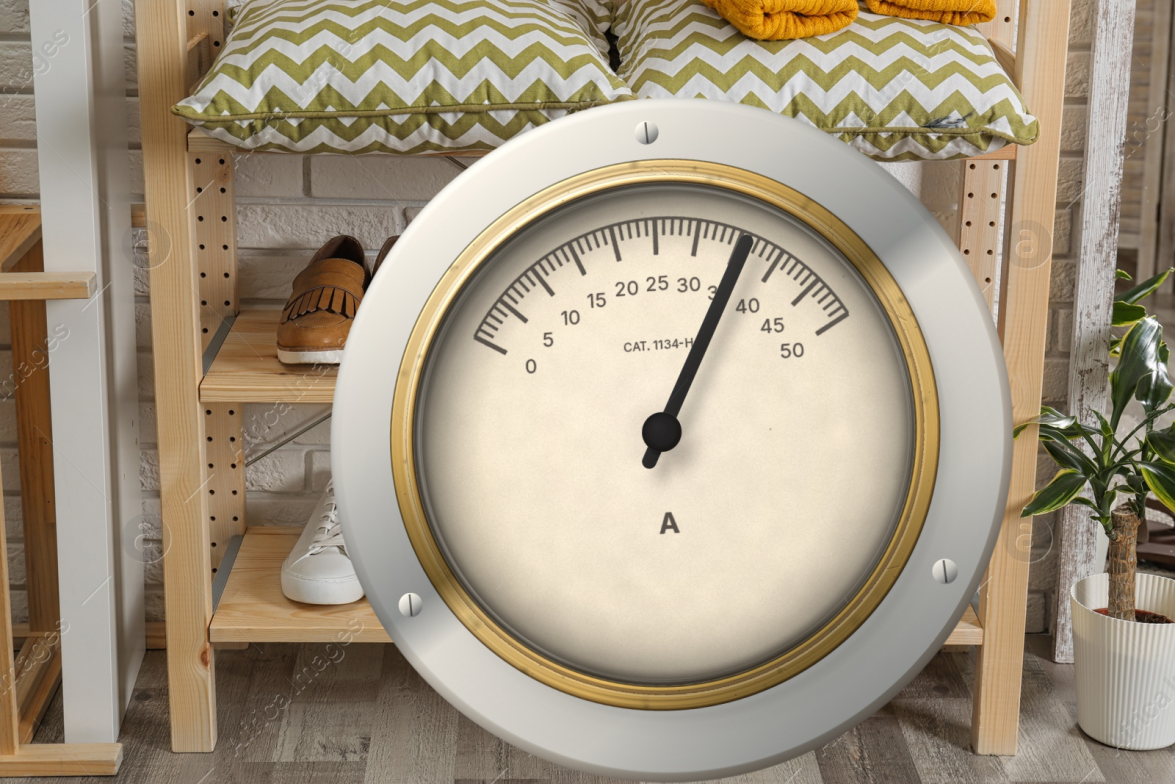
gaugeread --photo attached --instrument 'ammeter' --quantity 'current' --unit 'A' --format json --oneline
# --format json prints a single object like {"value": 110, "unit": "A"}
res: {"value": 36, "unit": "A"}
